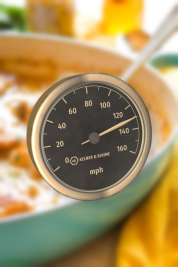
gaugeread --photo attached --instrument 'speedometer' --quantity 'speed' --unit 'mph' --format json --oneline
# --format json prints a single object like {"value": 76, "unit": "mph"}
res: {"value": 130, "unit": "mph"}
